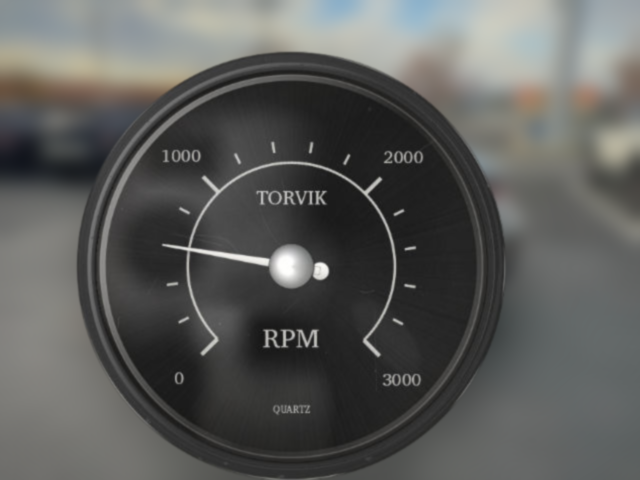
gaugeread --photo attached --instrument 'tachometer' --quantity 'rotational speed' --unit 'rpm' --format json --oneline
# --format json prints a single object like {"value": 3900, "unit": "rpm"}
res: {"value": 600, "unit": "rpm"}
